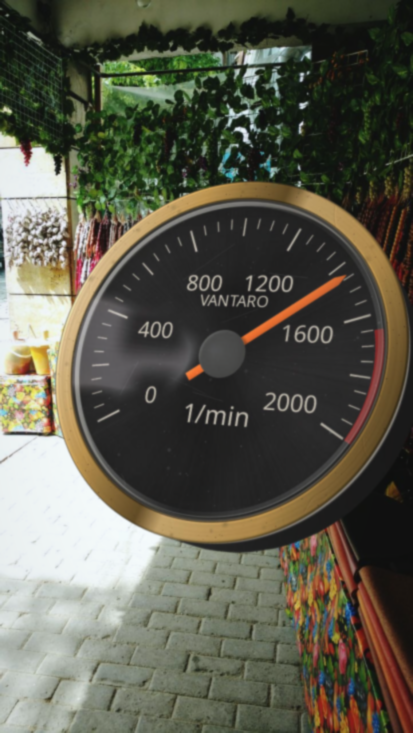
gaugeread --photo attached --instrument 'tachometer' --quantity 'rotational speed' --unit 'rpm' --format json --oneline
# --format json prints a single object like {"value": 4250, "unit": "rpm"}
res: {"value": 1450, "unit": "rpm"}
